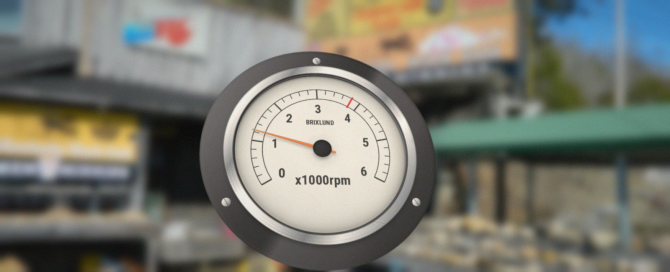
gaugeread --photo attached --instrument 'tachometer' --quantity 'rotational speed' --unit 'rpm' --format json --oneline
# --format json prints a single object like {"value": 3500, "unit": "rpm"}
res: {"value": 1200, "unit": "rpm"}
